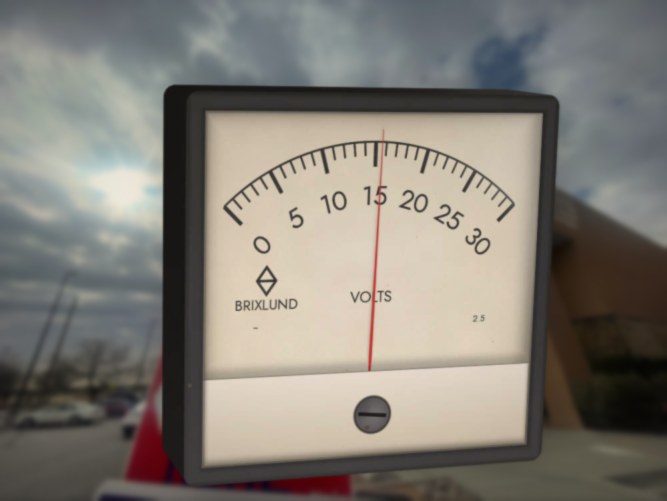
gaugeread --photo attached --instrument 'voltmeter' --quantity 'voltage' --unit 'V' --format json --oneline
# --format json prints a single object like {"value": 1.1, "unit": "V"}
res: {"value": 15.5, "unit": "V"}
